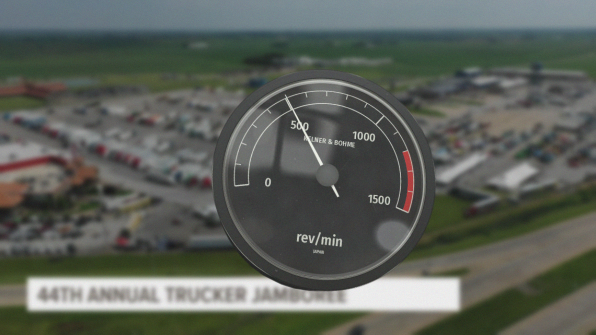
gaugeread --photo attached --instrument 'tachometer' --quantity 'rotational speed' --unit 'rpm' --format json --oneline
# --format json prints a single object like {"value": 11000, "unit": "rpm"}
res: {"value": 500, "unit": "rpm"}
